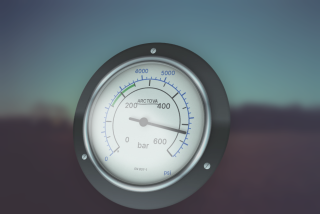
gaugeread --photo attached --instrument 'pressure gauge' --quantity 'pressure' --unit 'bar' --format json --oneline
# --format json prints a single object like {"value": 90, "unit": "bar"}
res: {"value": 525, "unit": "bar"}
